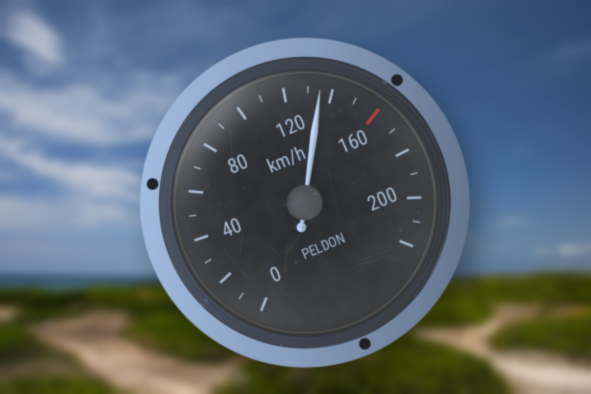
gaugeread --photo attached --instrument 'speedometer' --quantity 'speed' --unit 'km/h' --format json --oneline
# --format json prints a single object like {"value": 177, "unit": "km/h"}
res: {"value": 135, "unit": "km/h"}
